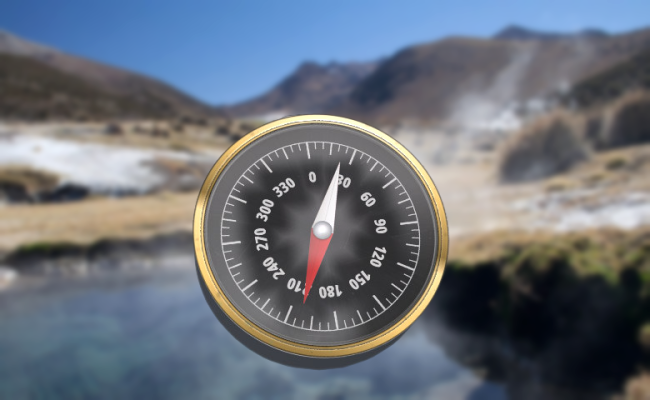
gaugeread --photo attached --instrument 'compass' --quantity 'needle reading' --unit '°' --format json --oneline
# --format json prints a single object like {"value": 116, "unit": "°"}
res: {"value": 202.5, "unit": "°"}
